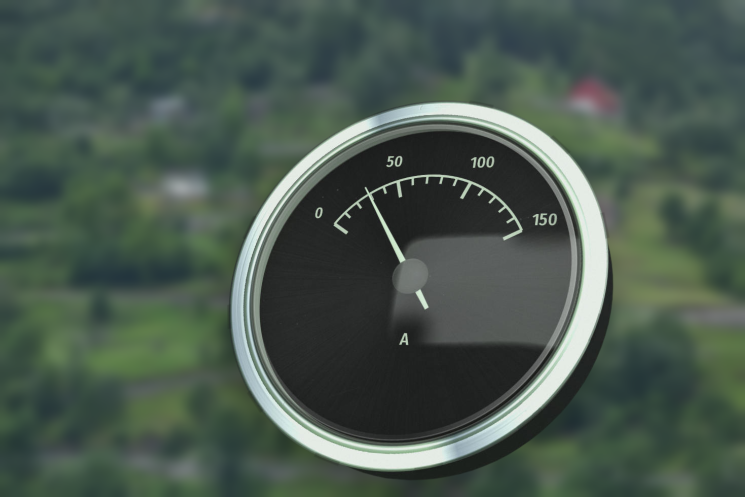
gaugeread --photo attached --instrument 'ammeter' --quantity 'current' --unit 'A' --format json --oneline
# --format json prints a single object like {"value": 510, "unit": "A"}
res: {"value": 30, "unit": "A"}
